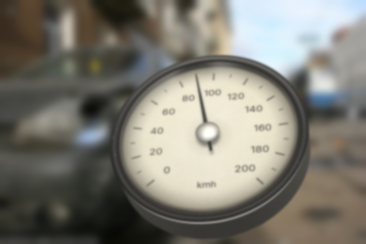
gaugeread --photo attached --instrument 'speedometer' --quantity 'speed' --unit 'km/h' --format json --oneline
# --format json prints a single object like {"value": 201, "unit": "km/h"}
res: {"value": 90, "unit": "km/h"}
